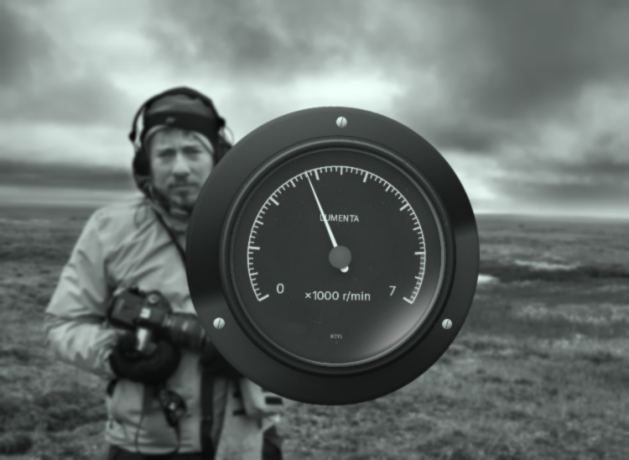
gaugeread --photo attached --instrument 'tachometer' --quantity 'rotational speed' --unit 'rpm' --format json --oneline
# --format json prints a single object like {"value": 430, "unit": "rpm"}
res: {"value": 2800, "unit": "rpm"}
